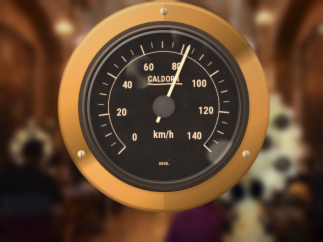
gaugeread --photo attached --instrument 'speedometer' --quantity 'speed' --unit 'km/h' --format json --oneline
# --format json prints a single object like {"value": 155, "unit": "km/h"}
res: {"value": 82.5, "unit": "km/h"}
